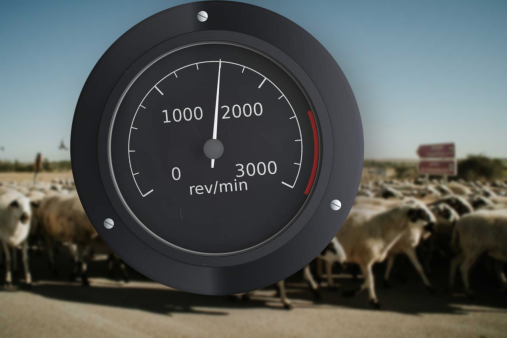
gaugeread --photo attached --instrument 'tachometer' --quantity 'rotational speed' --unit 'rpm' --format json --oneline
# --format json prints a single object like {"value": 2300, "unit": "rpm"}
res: {"value": 1600, "unit": "rpm"}
